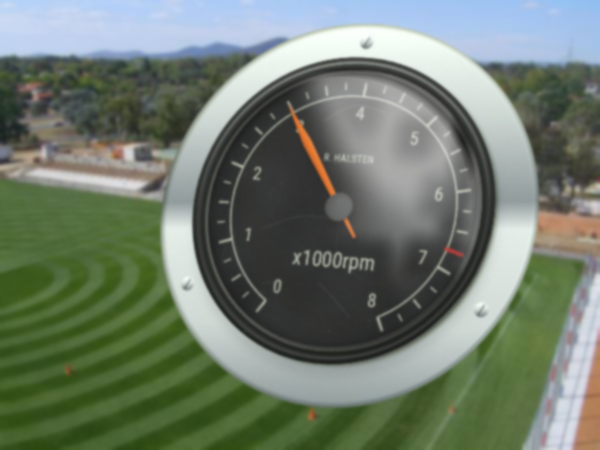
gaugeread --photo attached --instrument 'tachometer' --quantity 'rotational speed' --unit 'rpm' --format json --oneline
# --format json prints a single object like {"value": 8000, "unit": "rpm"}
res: {"value": 3000, "unit": "rpm"}
